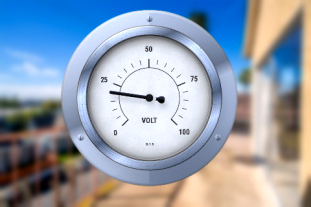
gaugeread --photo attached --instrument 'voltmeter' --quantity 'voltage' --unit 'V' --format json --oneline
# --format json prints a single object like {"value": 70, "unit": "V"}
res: {"value": 20, "unit": "V"}
